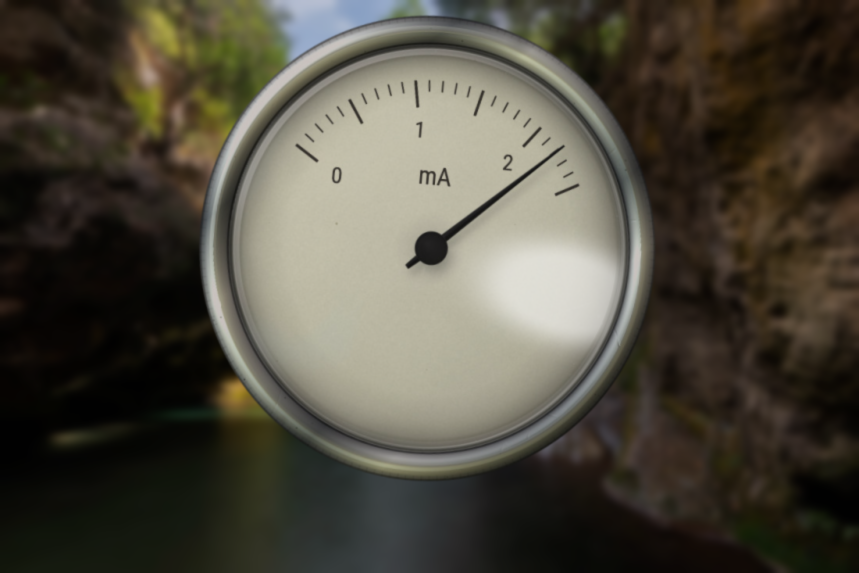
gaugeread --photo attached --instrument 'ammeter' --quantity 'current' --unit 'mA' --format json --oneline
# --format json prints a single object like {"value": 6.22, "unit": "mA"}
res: {"value": 2.2, "unit": "mA"}
